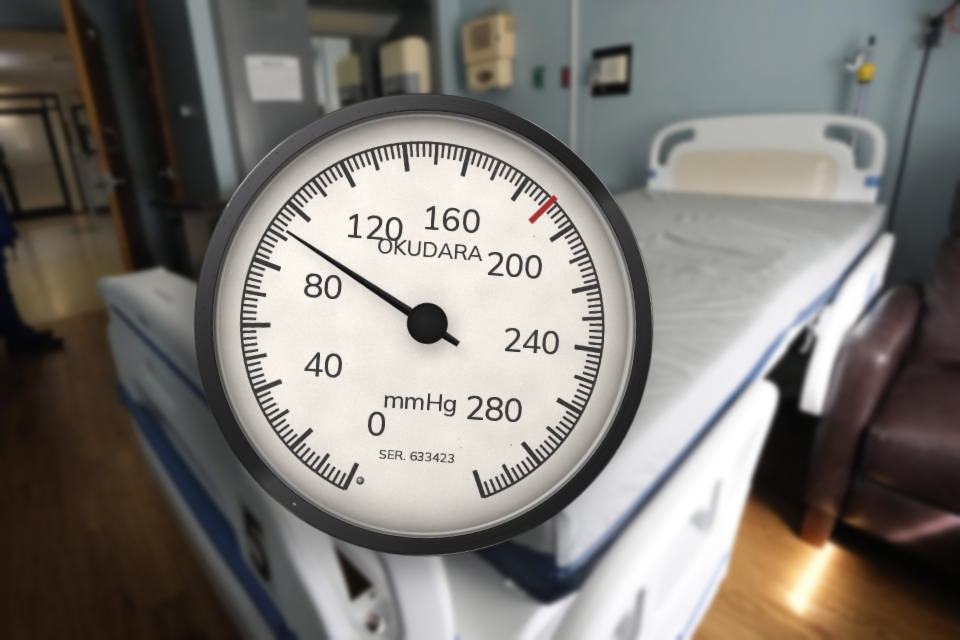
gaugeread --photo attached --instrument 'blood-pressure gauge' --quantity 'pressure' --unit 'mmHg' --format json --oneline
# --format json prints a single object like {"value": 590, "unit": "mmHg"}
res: {"value": 92, "unit": "mmHg"}
